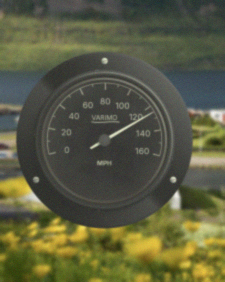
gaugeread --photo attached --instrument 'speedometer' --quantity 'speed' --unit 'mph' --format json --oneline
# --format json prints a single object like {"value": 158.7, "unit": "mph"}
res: {"value": 125, "unit": "mph"}
